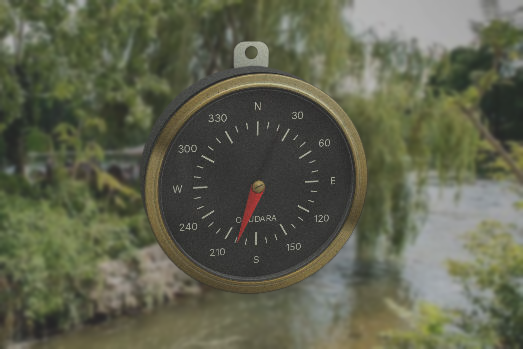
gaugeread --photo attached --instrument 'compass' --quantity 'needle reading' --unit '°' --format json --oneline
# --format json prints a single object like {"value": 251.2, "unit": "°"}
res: {"value": 200, "unit": "°"}
